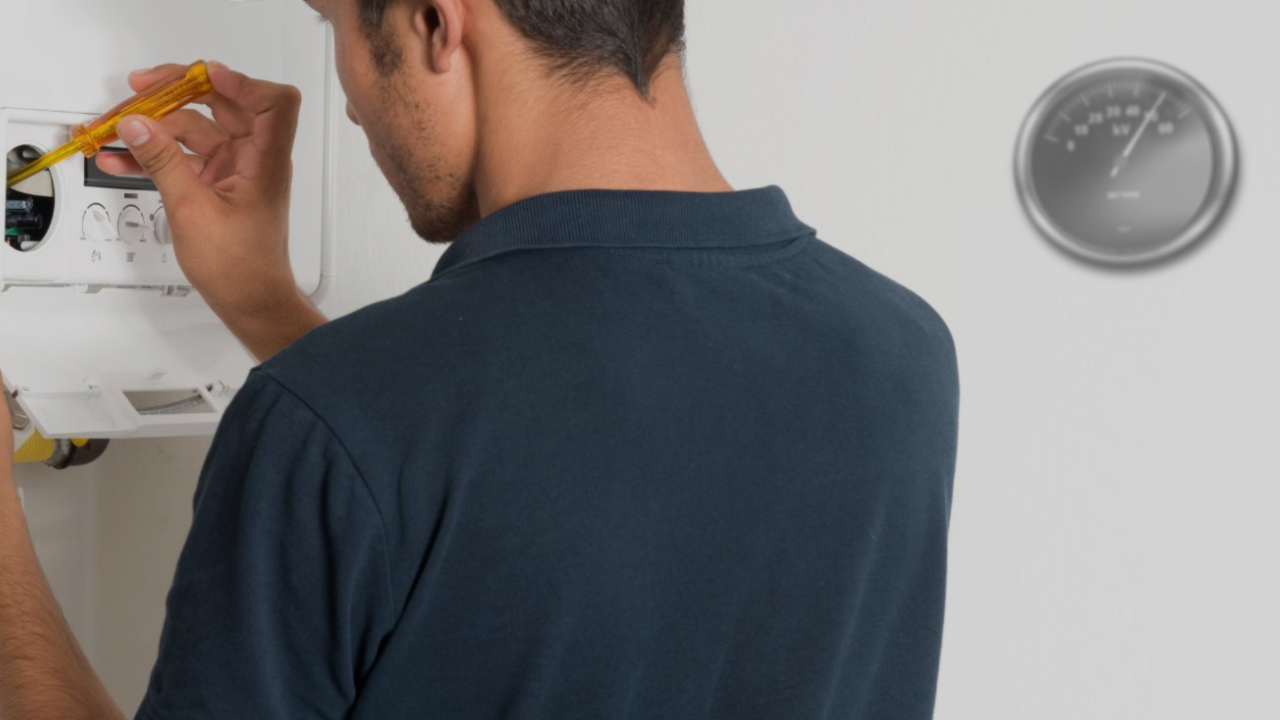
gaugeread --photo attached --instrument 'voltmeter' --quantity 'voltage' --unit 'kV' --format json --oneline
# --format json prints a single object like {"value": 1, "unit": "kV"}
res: {"value": 50, "unit": "kV"}
